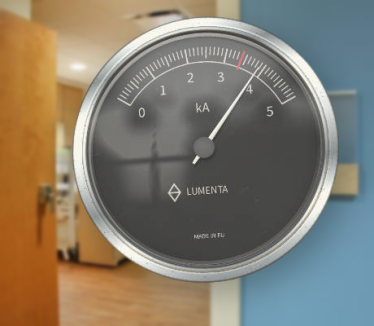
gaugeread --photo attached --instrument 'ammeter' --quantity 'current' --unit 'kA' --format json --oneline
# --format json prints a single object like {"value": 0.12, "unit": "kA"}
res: {"value": 3.9, "unit": "kA"}
